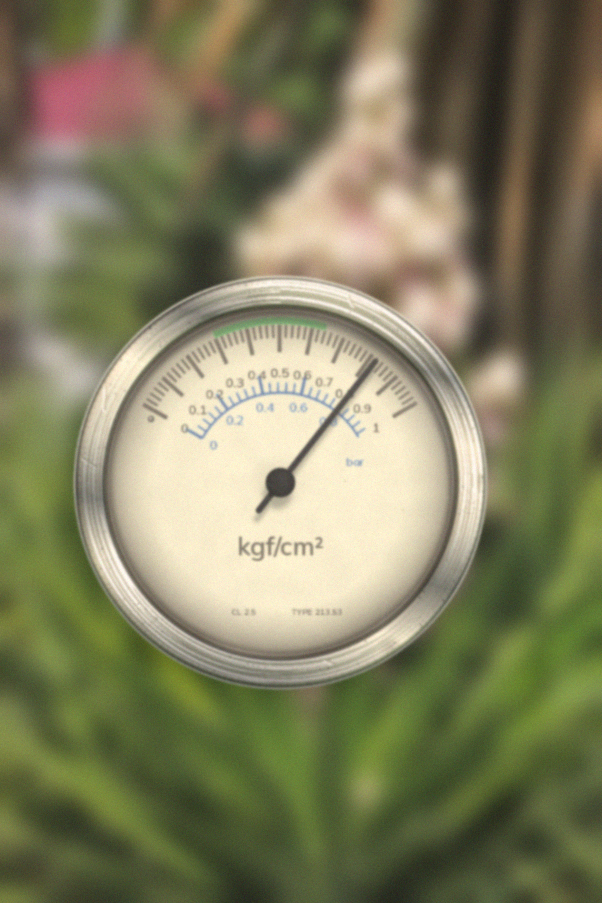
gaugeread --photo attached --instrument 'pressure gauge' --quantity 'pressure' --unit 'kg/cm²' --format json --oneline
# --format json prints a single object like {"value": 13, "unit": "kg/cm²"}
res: {"value": 0.82, "unit": "kg/cm²"}
